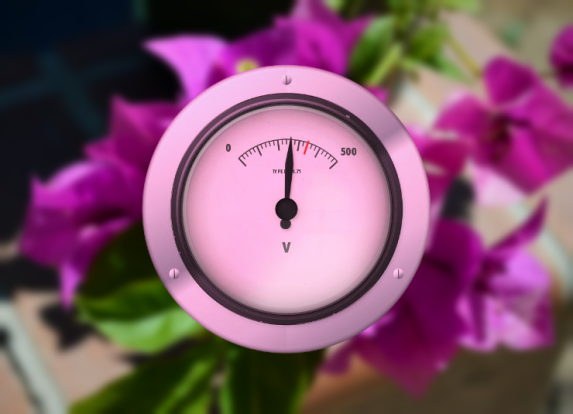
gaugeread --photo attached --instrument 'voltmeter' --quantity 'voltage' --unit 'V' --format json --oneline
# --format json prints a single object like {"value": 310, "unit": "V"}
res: {"value": 260, "unit": "V"}
